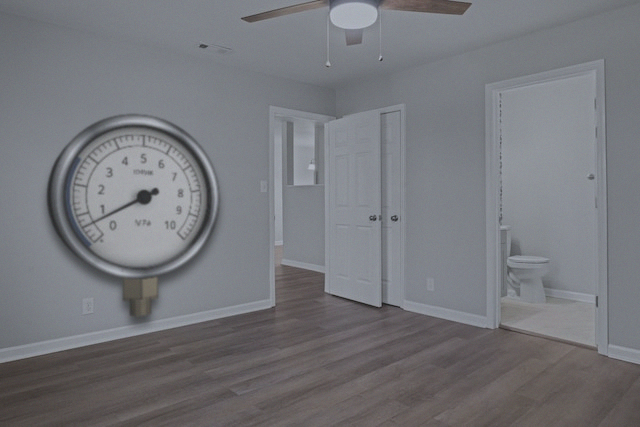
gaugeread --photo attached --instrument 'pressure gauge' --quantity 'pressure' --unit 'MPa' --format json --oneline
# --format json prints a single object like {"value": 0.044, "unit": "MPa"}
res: {"value": 0.6, "unit": "MPa"}
